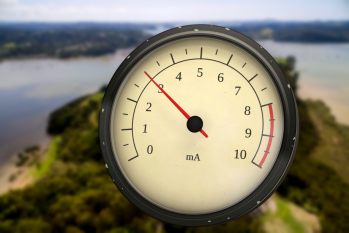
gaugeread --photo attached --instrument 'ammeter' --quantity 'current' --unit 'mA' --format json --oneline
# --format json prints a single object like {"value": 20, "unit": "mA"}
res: {"value": 3, "unit": "mA"}
